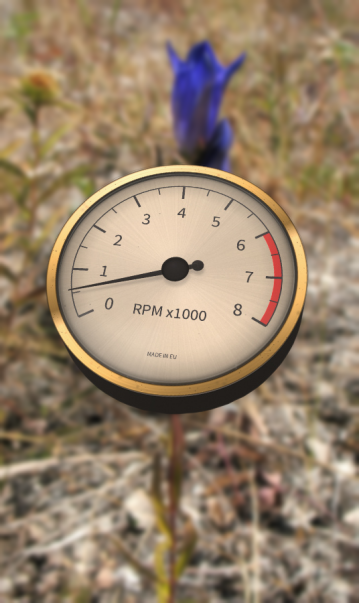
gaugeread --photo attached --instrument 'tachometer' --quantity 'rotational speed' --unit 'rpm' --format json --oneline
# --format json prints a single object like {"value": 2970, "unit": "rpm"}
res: {"value": 500, "unit": "rpm"}
